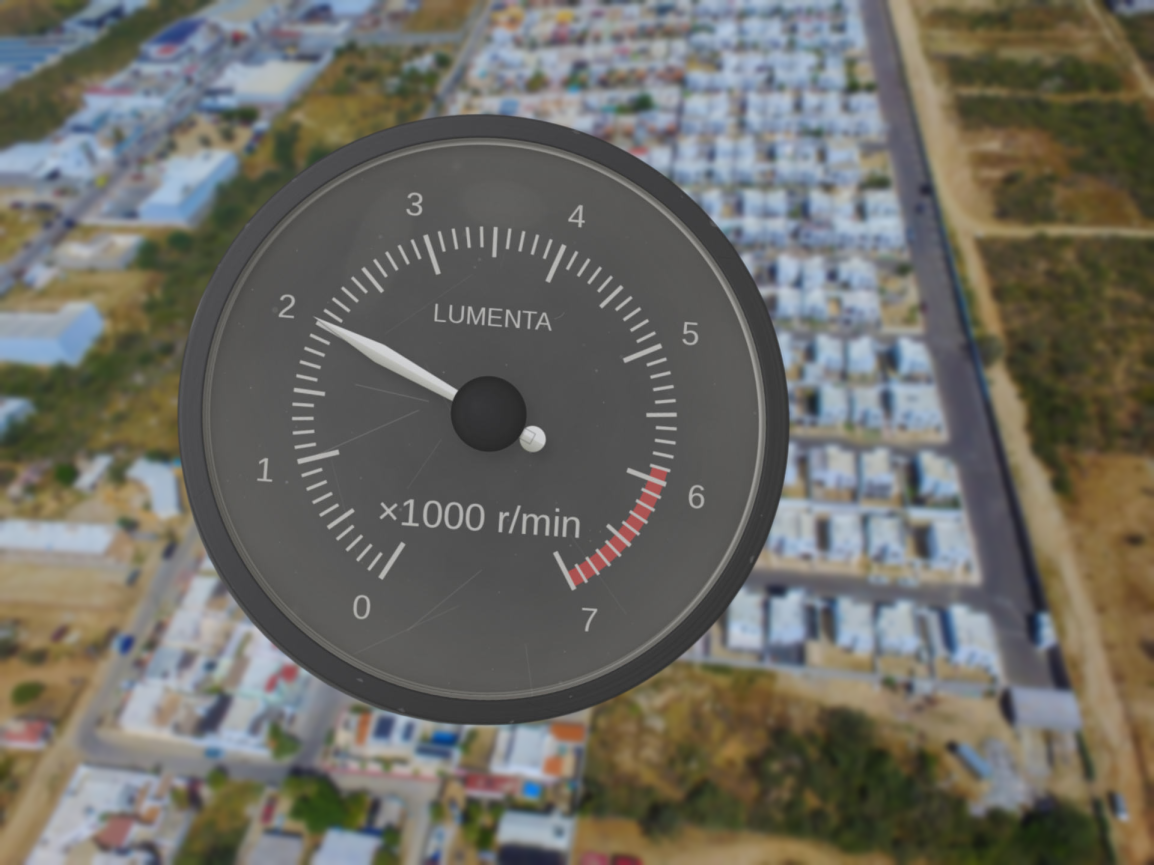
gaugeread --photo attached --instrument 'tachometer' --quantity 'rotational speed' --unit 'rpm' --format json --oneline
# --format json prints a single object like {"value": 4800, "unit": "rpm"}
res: {"value": 2000, "unit": "rpm"}
